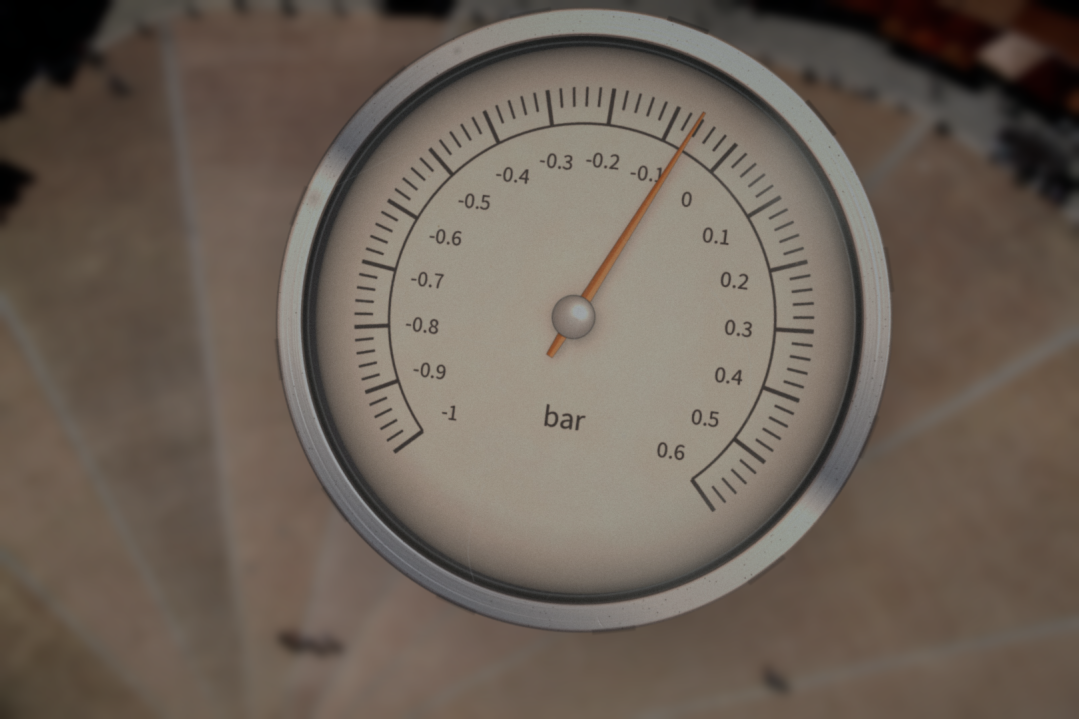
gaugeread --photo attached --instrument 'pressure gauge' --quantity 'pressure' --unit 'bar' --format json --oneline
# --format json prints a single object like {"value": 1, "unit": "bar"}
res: {"value": -0.06, "unit": "bar"}
